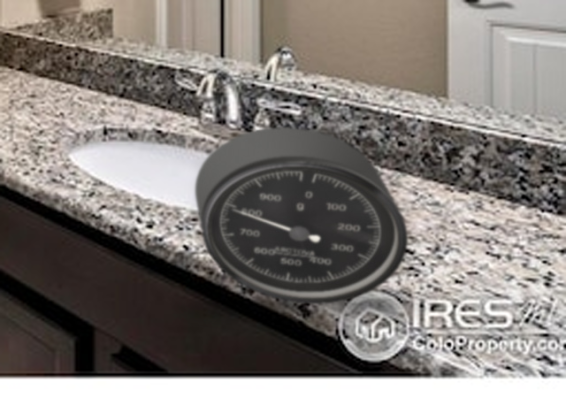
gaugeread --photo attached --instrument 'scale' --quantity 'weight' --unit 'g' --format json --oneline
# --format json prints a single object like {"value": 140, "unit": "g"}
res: {"value": 800, "unit": "g"}
